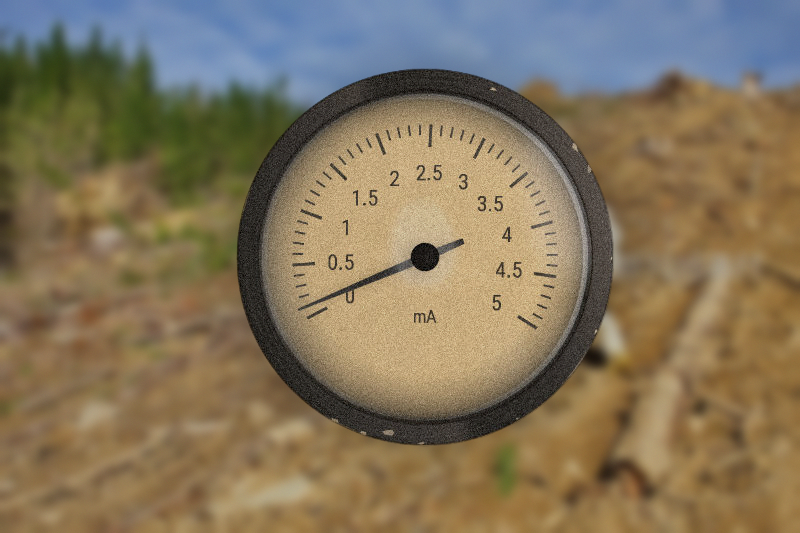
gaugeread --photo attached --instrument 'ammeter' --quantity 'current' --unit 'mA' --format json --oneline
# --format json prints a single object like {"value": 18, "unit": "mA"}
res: {"value": 0.1, "unit": "mA"}
